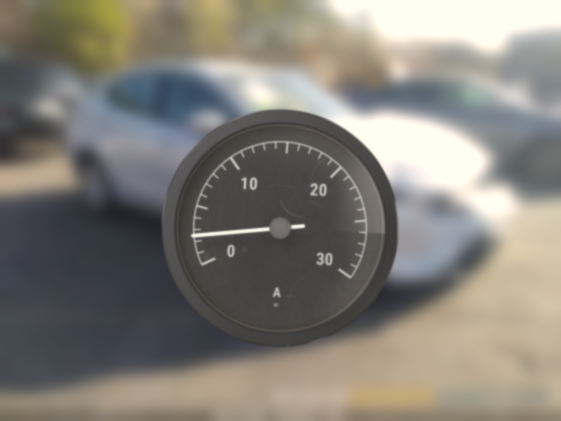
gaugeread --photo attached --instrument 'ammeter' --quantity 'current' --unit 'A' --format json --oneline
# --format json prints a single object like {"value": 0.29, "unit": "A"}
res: {"value": 2.5, "unit": "A"}
